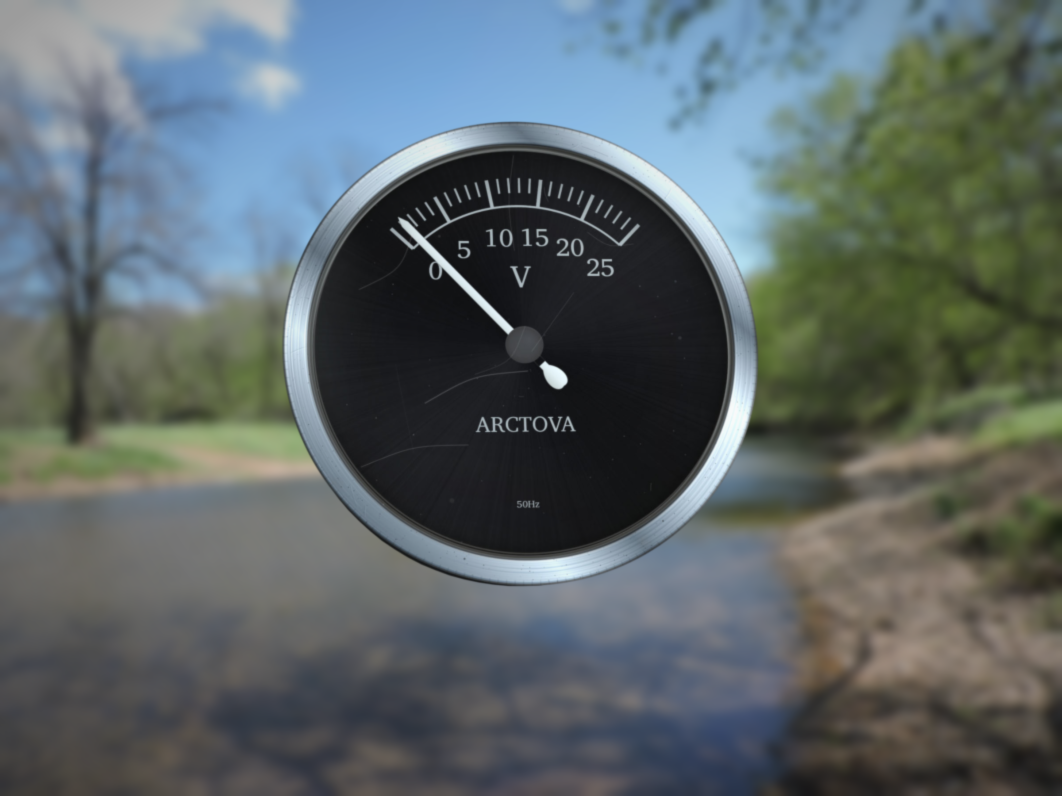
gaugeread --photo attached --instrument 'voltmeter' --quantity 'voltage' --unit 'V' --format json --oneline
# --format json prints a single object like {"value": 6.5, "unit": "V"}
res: {"value": 1, "unit": "V"}
